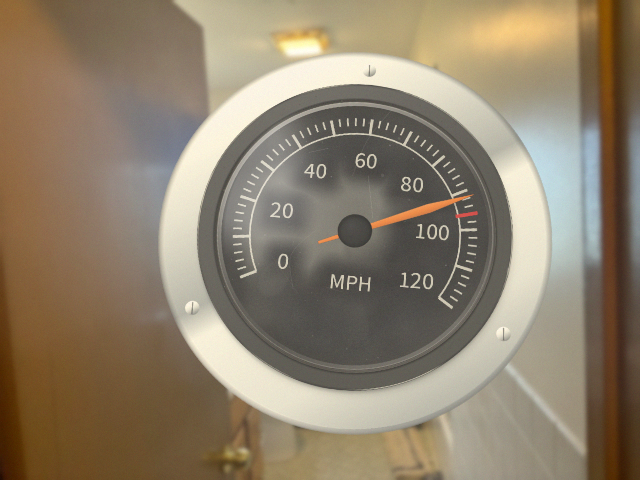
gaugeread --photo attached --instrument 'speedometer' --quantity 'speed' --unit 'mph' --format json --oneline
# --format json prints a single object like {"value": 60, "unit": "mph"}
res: {"value": 92, "unit": "mph"}
